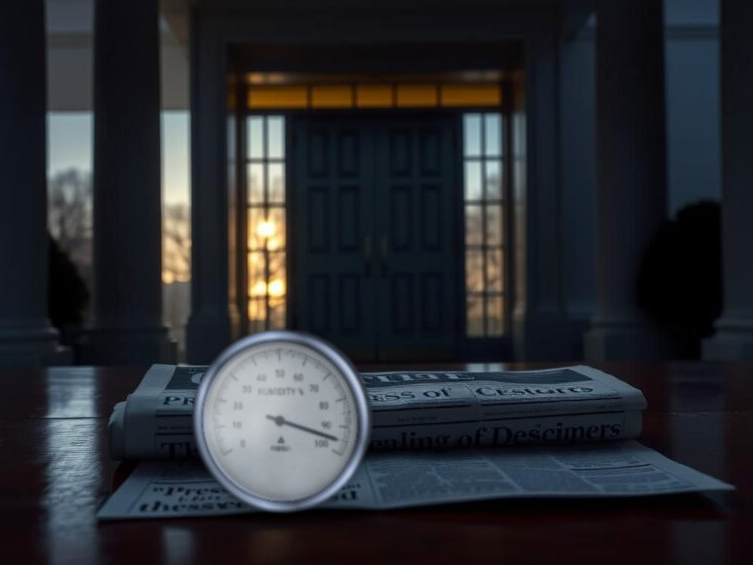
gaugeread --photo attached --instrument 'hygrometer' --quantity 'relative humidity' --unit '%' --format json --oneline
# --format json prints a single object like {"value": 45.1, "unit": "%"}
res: {"value": 95, "unit": "%"}
